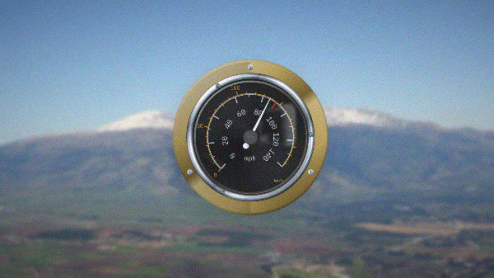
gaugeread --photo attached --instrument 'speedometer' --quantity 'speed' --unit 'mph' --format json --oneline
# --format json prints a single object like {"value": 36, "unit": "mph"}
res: {"value": 85, "unit": "mph"}
